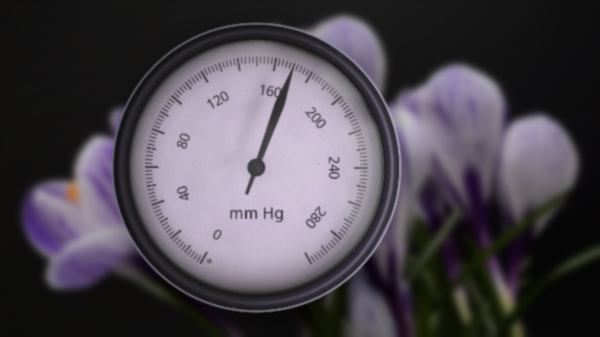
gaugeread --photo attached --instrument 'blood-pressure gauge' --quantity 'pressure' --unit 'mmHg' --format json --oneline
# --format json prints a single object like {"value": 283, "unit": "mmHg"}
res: {"value": 170, "unit": "mmHg"}
